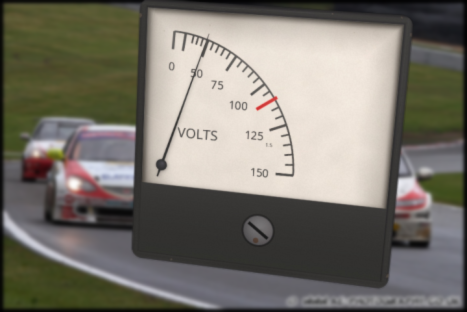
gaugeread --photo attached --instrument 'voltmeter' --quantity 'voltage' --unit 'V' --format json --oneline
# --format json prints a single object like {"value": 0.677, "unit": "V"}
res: {"value": 50, "unit": "V"}
